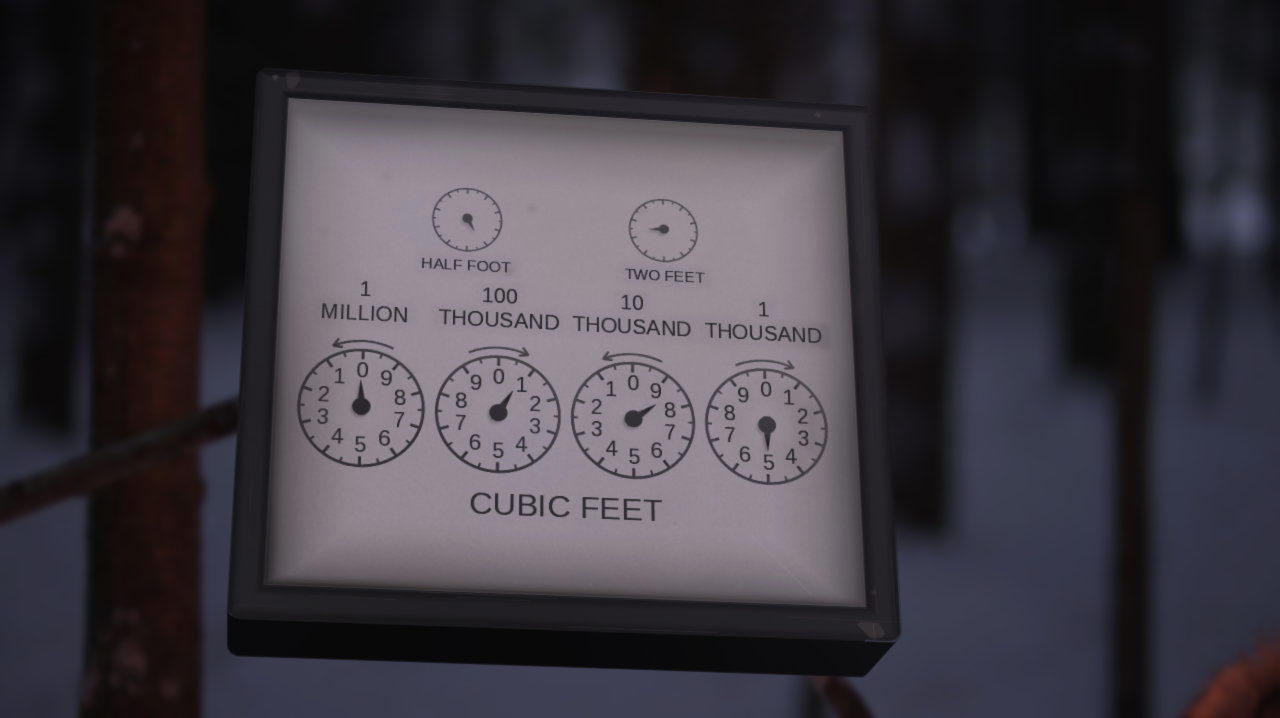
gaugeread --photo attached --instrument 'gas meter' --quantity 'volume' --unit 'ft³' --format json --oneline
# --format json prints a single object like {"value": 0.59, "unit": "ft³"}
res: {"value": 8500, "unit": "ft³"}
